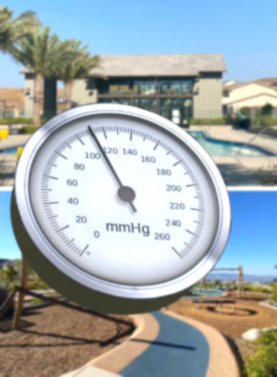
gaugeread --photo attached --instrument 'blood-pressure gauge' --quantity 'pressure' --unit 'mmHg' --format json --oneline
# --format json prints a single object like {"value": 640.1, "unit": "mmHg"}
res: {"value": 110, "unit": "mmHg"}
